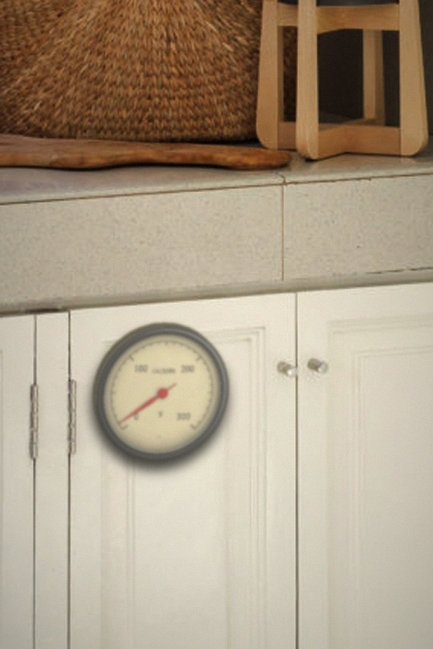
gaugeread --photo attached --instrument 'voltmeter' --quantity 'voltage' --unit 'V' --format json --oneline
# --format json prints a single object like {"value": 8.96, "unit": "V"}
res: {"value": 10, "unit": "V"}
